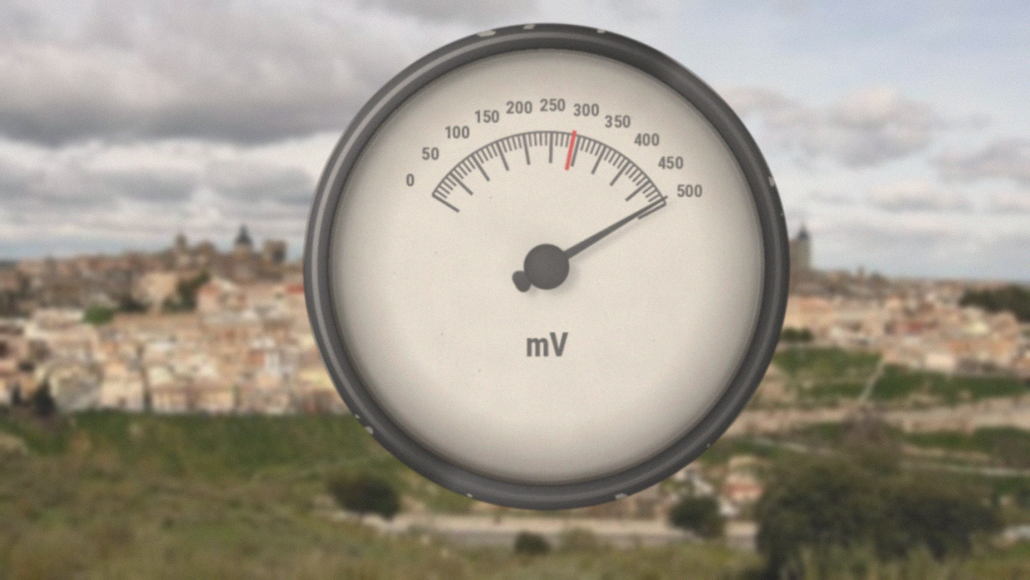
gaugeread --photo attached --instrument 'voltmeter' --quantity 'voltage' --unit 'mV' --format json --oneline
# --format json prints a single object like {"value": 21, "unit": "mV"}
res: {"value": 490, "unit": "mV"}
